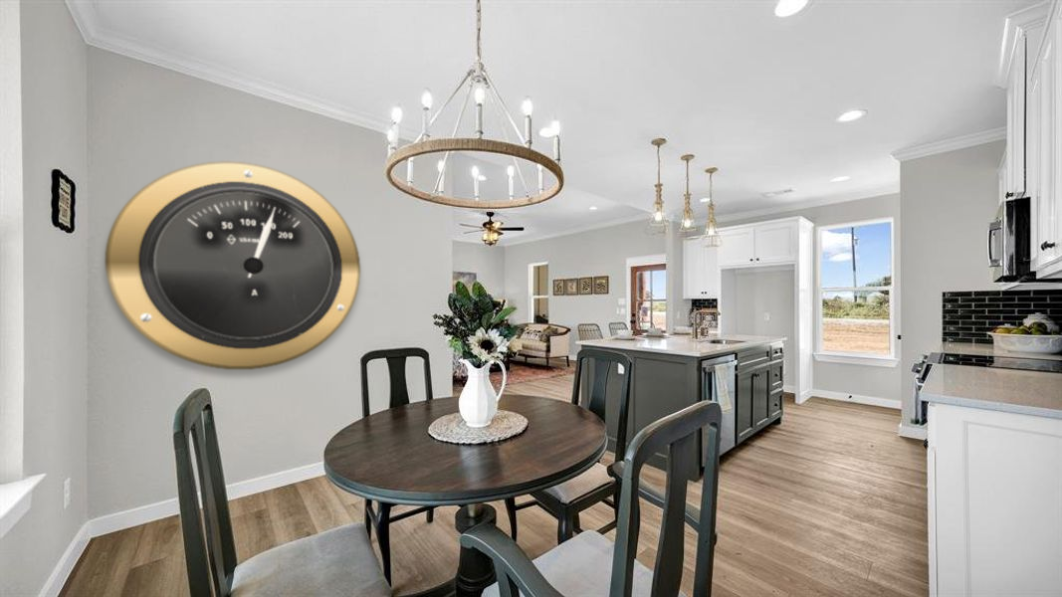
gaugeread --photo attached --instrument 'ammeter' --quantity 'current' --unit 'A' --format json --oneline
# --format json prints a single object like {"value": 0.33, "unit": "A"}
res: {"value": 150, "unit": "A"}
